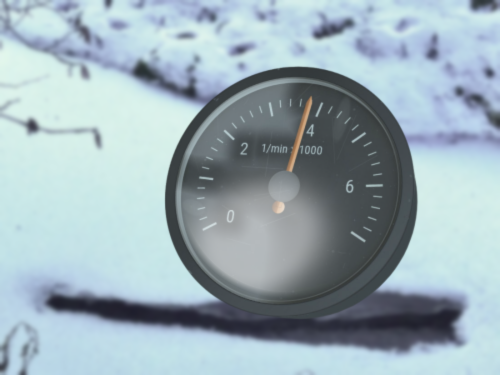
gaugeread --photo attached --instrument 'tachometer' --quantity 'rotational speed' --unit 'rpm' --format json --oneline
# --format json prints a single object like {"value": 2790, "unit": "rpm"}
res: {"value": 3800, "unit": "rpm"}
